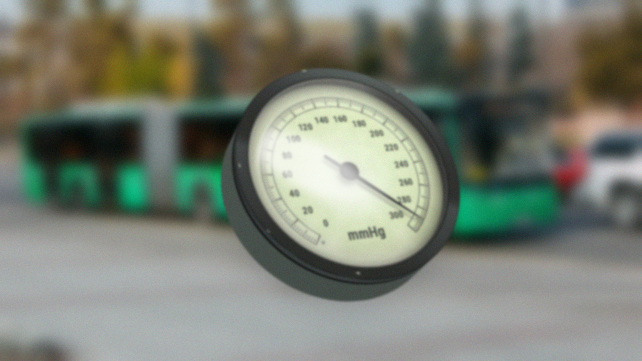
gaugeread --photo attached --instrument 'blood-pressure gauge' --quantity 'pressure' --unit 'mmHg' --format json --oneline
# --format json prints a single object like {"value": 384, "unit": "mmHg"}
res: {"value": 290, "unit": "mmHg"}
